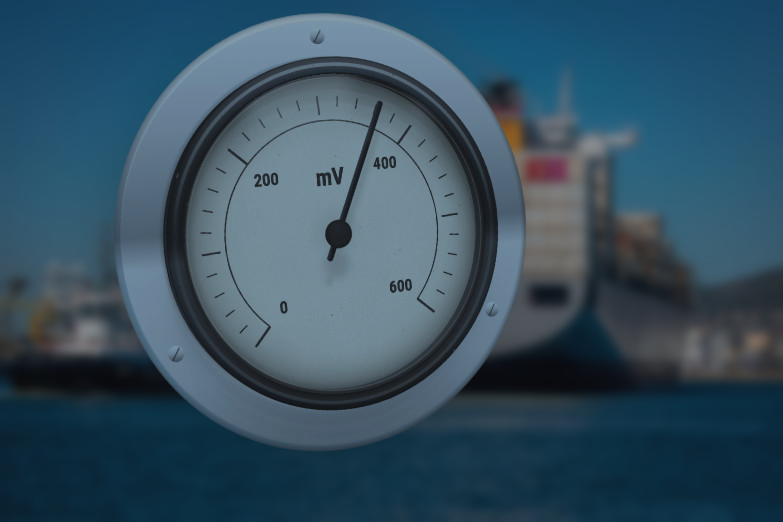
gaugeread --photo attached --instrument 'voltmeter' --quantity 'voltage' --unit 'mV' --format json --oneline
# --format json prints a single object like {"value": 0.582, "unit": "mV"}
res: {"value": 360, "unit": "mV"}
